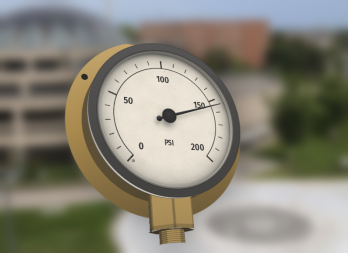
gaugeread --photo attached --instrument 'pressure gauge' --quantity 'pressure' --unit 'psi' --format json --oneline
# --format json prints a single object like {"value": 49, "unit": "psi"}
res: {"value": 155, "unit": "psi"}
